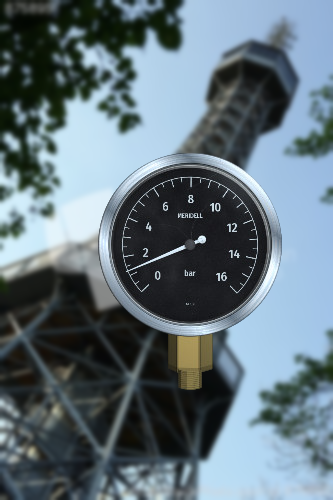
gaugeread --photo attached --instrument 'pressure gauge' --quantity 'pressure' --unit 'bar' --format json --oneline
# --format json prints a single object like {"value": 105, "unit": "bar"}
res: {"value": 1.25, "unit": "bar"}
